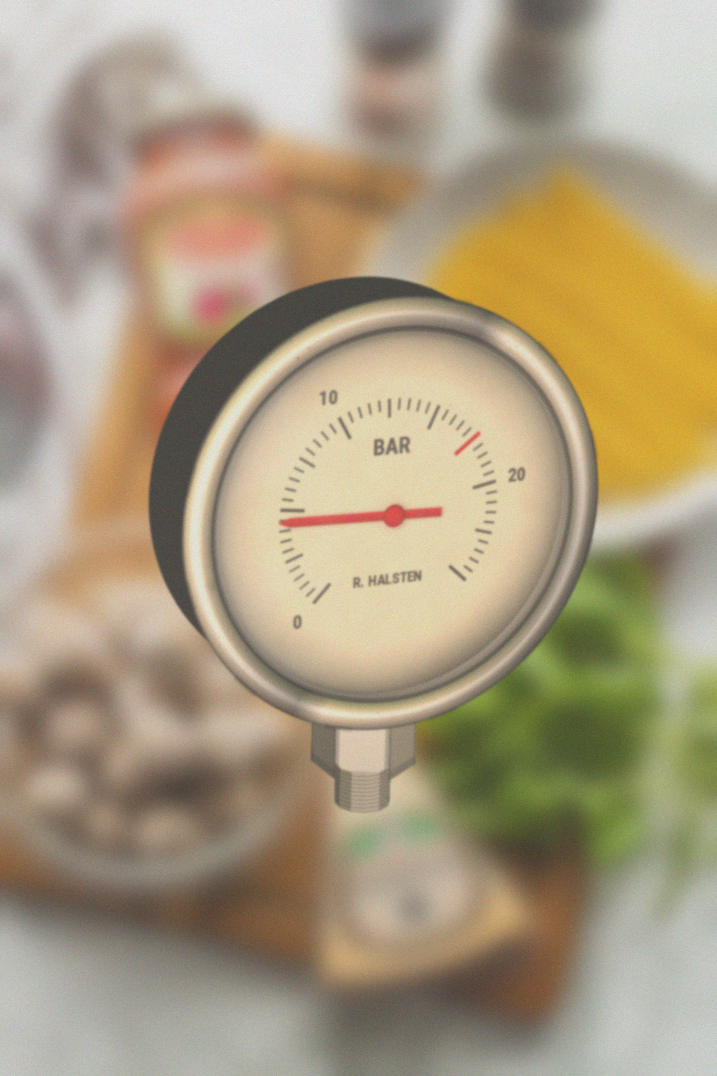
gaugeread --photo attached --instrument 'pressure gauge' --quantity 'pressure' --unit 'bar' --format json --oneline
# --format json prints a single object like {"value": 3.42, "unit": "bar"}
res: {"value": 4.5, "unit": "bar"}
